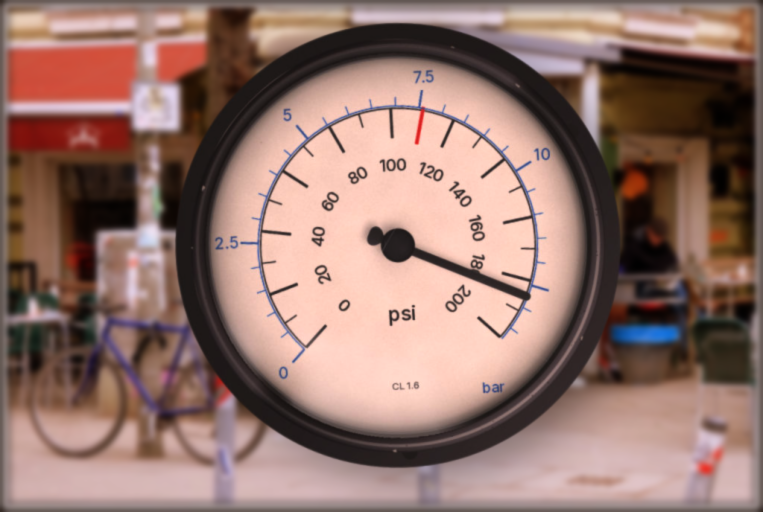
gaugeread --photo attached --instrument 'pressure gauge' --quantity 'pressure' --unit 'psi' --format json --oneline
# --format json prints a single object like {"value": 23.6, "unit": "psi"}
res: {"value": 185, "unit": "psi"}
